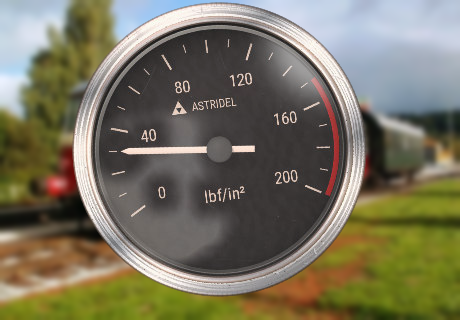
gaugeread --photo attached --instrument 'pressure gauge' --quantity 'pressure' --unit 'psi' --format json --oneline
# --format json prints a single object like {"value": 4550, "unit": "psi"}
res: {"value": 30, "unit": "psi"}
